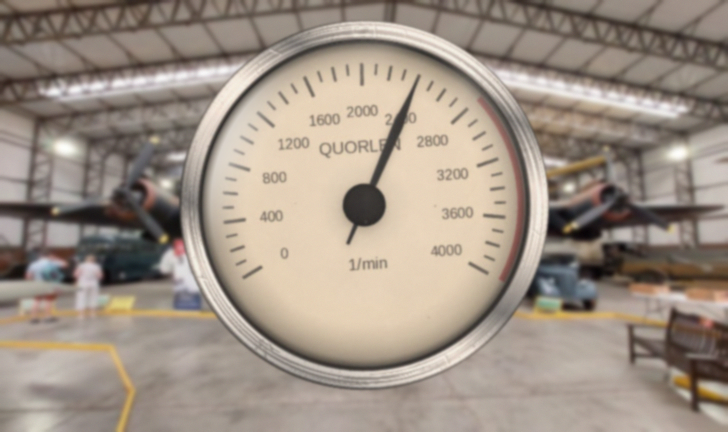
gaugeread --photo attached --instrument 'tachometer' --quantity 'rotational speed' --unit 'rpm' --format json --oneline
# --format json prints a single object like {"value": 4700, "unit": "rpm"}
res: {"value": 2400, "unit": "rpm"}
